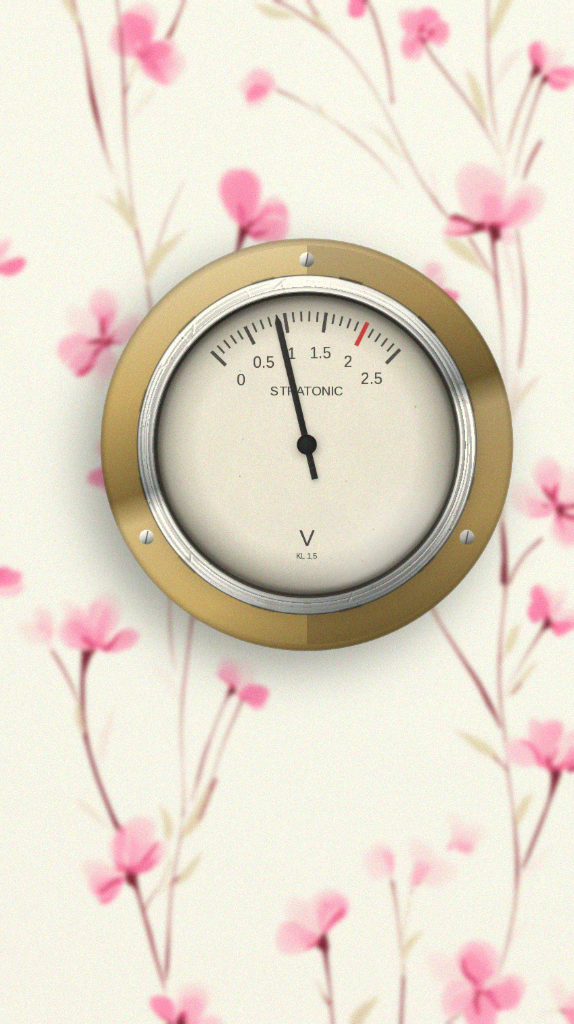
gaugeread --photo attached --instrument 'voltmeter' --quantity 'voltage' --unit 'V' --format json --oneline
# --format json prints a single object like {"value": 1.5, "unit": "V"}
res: {"value": 0.9, "unit": "V"}
